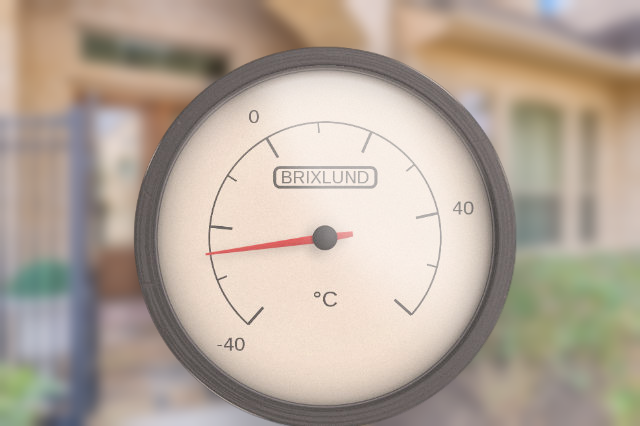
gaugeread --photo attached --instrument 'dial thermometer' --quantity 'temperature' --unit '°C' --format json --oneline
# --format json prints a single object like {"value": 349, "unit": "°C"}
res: {"value": -25, "unit": "°C"}
